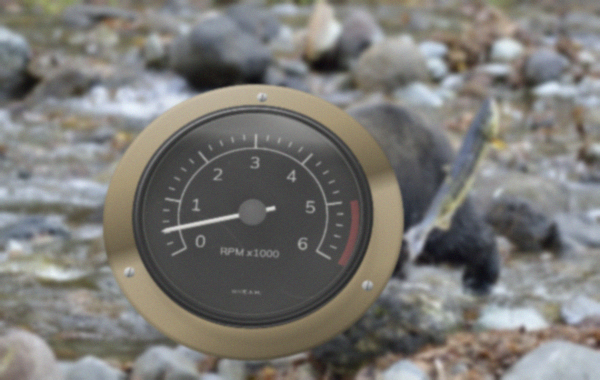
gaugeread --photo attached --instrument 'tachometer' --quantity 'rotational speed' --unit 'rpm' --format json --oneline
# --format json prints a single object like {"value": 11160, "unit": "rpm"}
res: {"value": 400, "unit": "rpm"}
